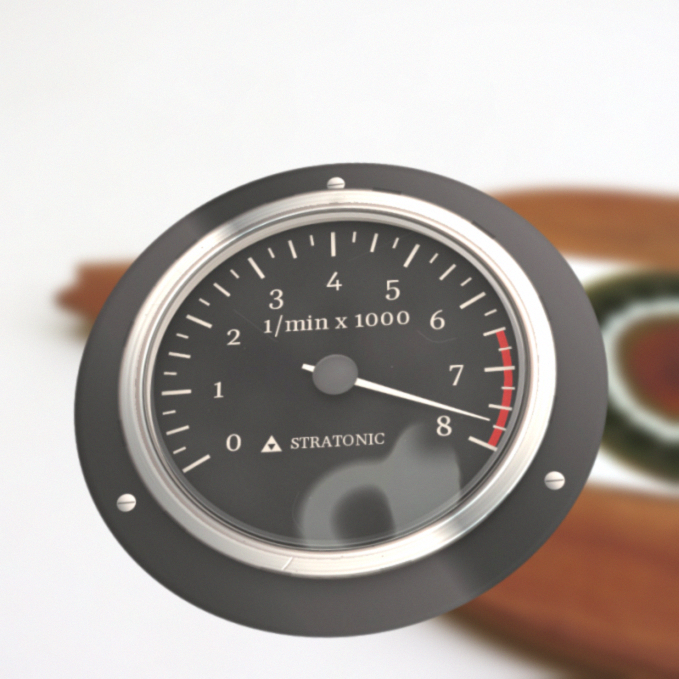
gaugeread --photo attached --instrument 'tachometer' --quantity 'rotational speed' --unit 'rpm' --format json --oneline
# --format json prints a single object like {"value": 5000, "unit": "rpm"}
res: {"value": 7750, "unit": "rpm"}
